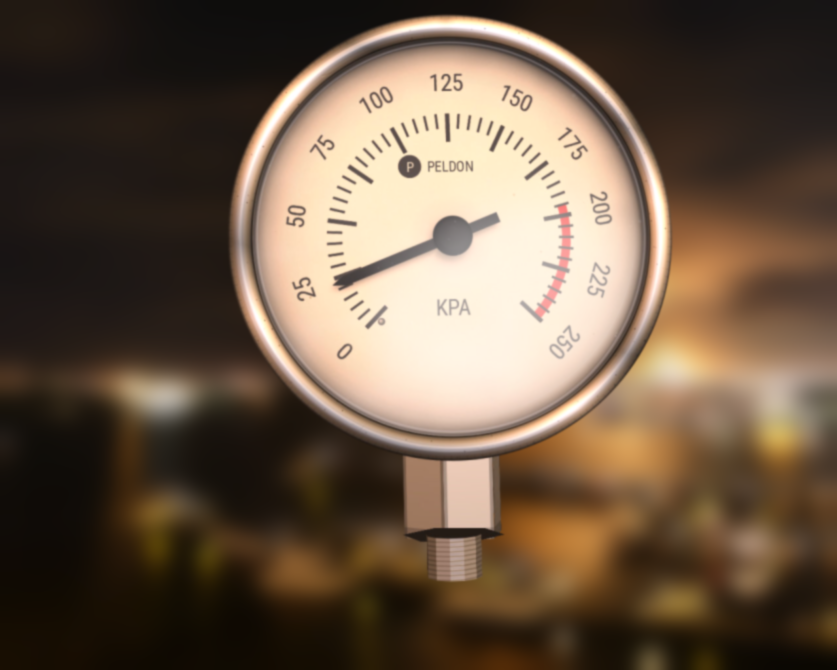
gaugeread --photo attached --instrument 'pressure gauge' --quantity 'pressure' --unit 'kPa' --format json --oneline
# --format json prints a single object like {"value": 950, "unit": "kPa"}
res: {"value": 22.5, "unit": "kPa"}
